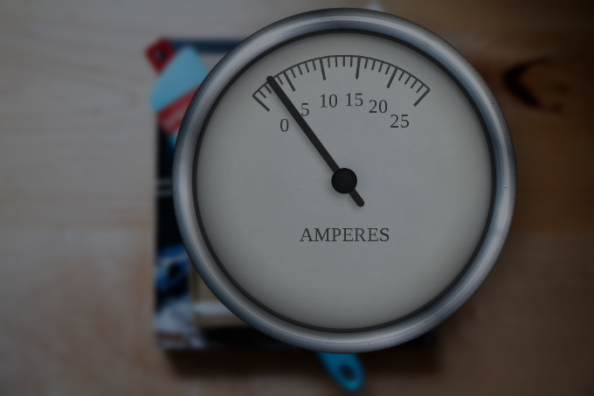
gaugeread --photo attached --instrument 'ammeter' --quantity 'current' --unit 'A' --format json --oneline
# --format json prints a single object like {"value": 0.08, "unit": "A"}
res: {"value": 3, "unit": "A"}
